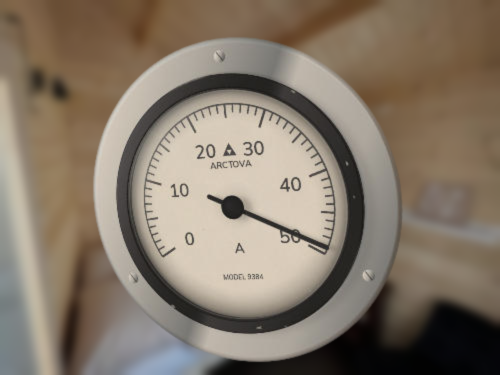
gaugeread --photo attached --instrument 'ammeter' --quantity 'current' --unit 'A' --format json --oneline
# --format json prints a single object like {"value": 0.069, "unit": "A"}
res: {"value": 49, "unit": "A"}
